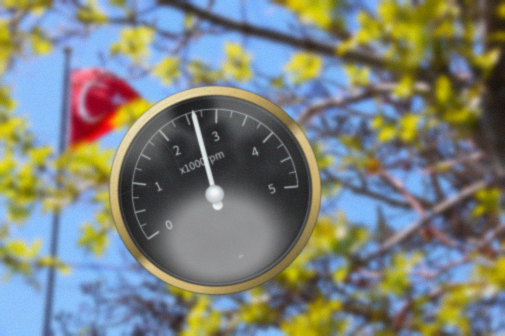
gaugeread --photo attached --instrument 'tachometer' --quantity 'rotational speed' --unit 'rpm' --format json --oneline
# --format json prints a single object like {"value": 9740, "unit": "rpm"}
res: {"value": 2625, "unit": "rpm"}
